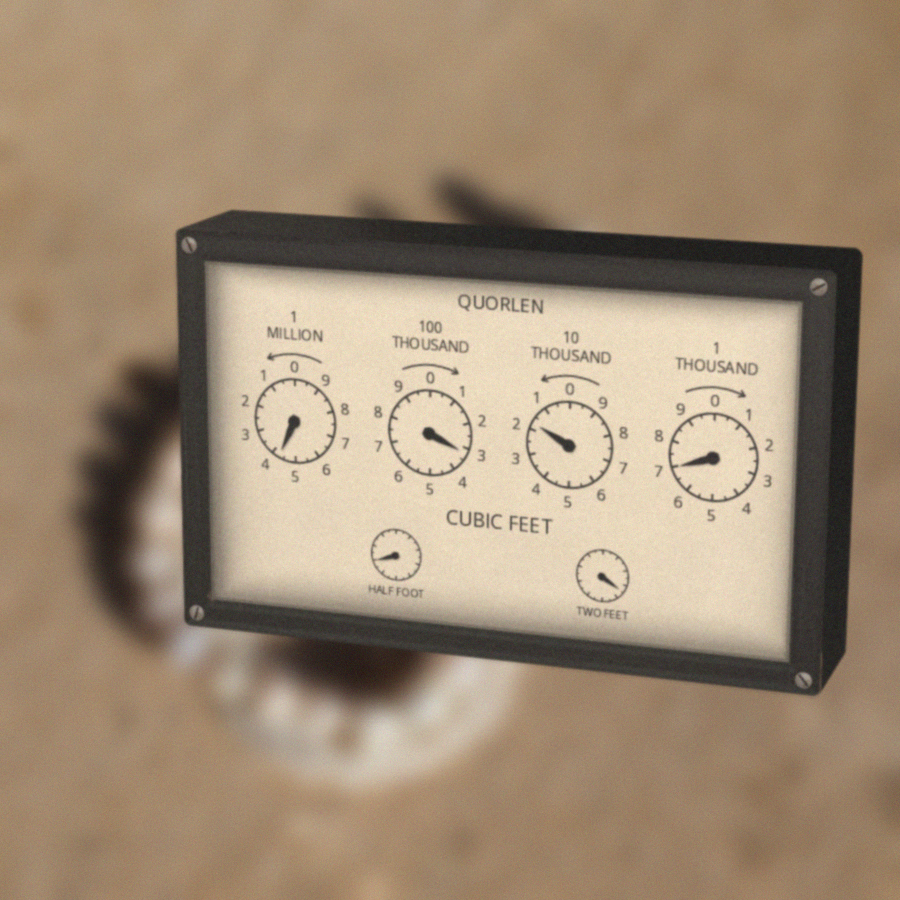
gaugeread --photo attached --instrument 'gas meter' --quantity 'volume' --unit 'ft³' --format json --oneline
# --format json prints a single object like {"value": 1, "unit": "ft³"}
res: {"value": 431700, "unit": "ft³"}
